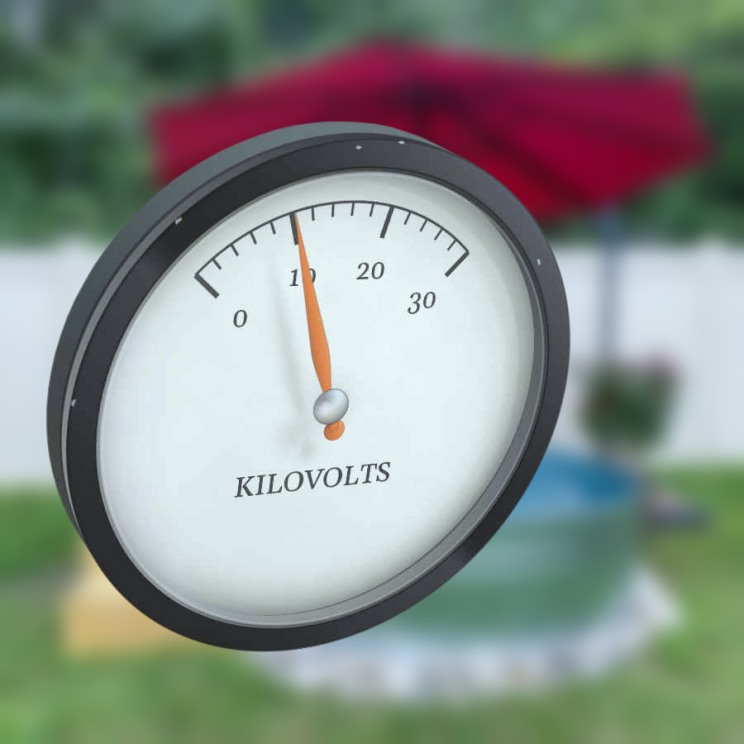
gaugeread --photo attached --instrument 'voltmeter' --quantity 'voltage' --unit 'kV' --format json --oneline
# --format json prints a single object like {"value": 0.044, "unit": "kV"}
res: {"value": 10, "unit": "kV"}
